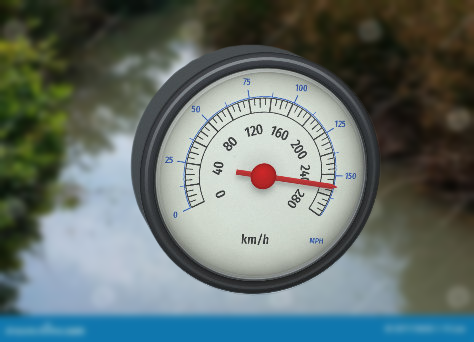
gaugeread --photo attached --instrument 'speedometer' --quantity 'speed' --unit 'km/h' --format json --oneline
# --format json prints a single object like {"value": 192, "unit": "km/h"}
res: {"value": 250, "unit": "km/h"}
